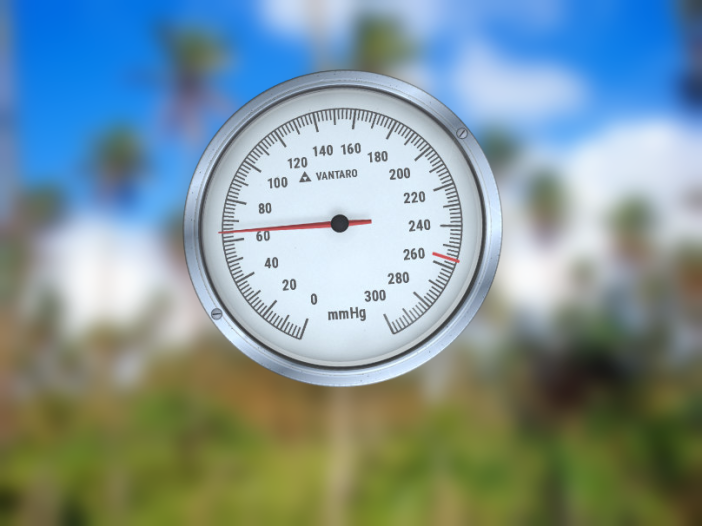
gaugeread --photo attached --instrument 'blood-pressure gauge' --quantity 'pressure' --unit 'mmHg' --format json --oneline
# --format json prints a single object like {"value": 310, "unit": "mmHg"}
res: {"value": 64, "unit": "mmHg"}
